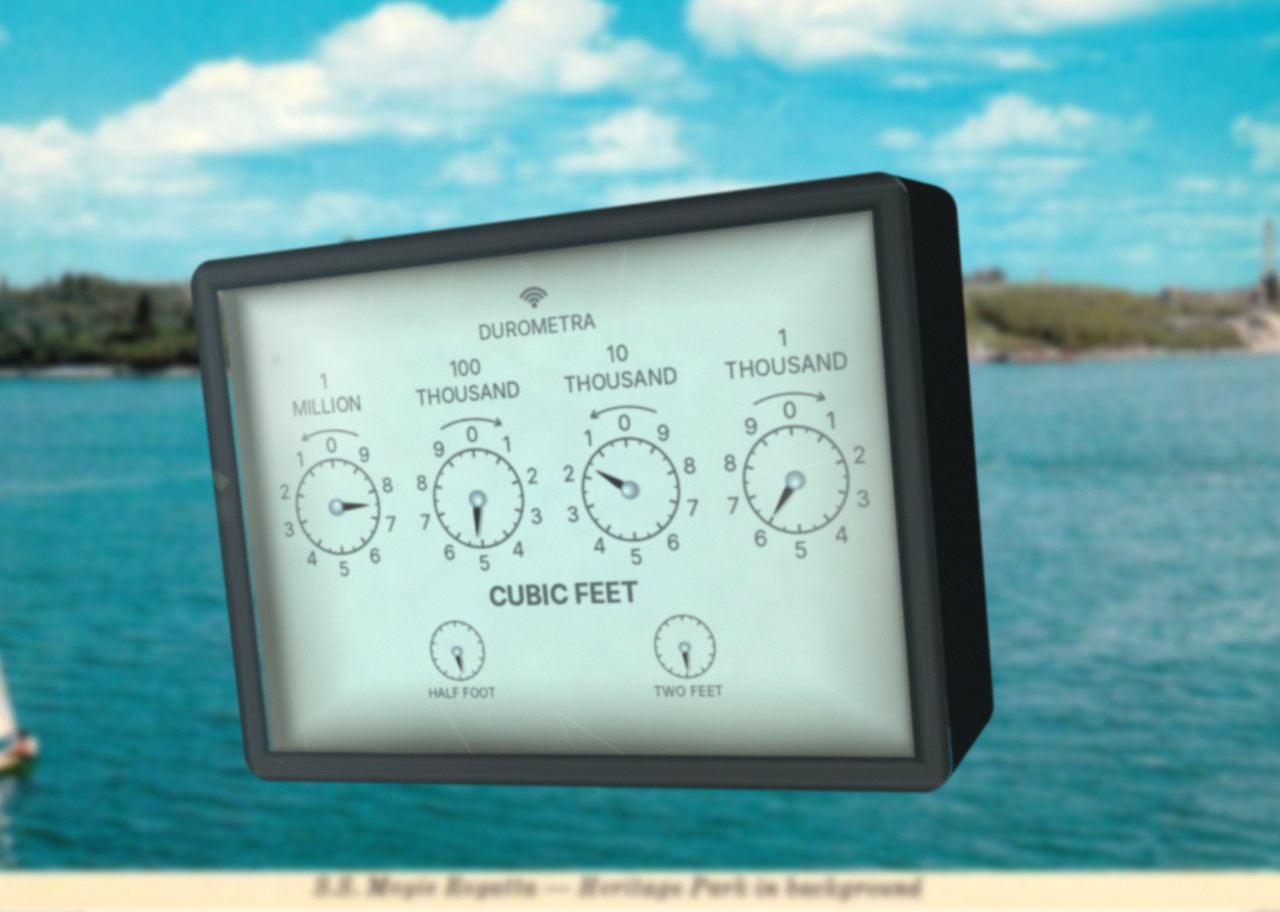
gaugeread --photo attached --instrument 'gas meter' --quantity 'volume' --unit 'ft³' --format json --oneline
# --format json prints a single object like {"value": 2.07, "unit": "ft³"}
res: {"value": 751600, "unit": "ft³"}
